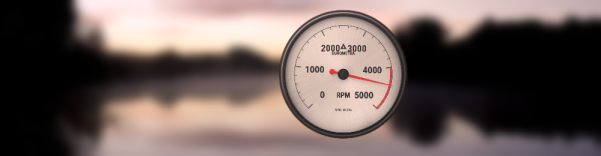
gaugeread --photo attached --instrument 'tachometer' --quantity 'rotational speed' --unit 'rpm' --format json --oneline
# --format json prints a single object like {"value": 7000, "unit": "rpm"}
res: {"value": 4400, "unit": "rpm"}
